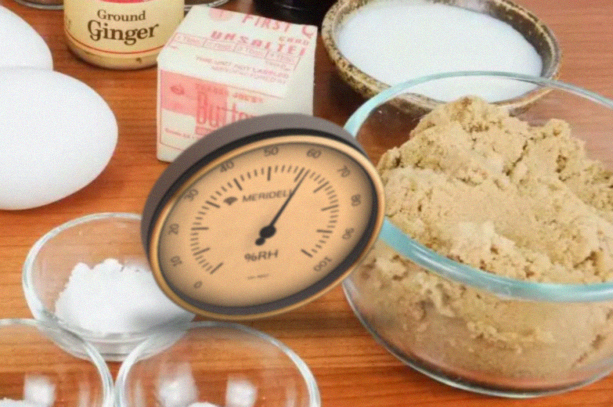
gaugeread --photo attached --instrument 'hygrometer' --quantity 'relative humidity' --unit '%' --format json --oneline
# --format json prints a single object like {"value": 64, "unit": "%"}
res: {"value": 60, "unit": "%"}
